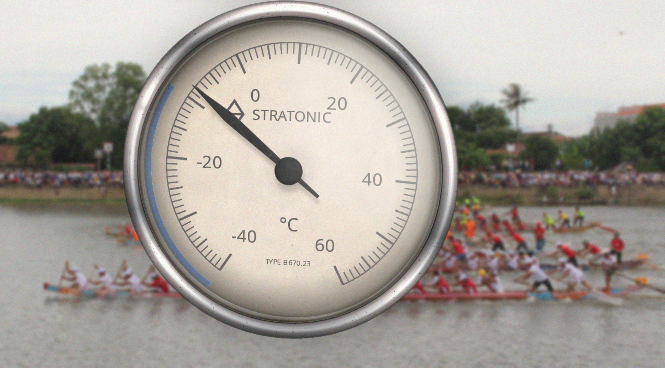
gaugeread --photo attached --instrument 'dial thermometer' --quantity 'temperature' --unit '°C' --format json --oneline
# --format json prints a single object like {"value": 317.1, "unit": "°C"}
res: {"value": -8, "unit": "°C"}
